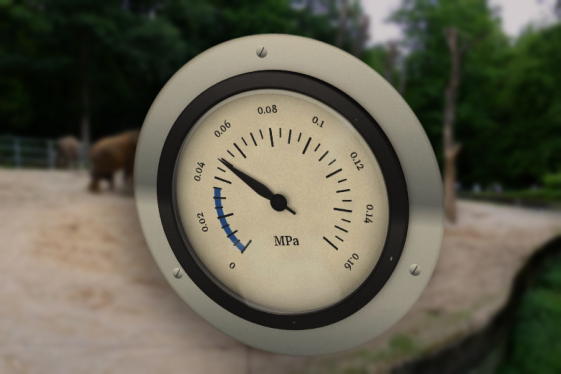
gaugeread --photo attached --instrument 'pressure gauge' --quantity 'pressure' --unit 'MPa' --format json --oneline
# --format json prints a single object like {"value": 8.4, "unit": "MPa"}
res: {"value": 0.05, "unit": "MPa"}
